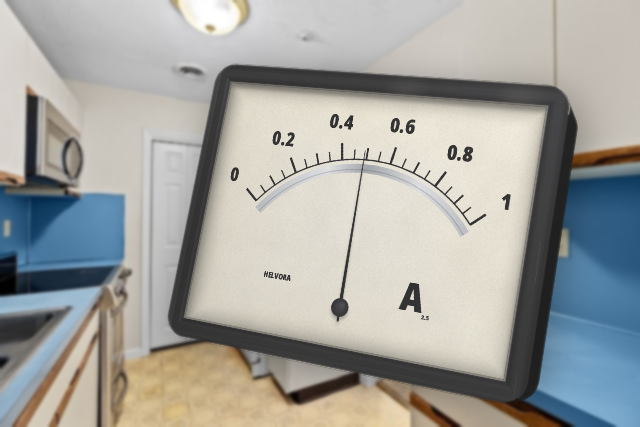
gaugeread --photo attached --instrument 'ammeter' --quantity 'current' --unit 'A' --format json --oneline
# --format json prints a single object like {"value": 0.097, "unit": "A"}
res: {"value": 0.5, "unit": "A"}
